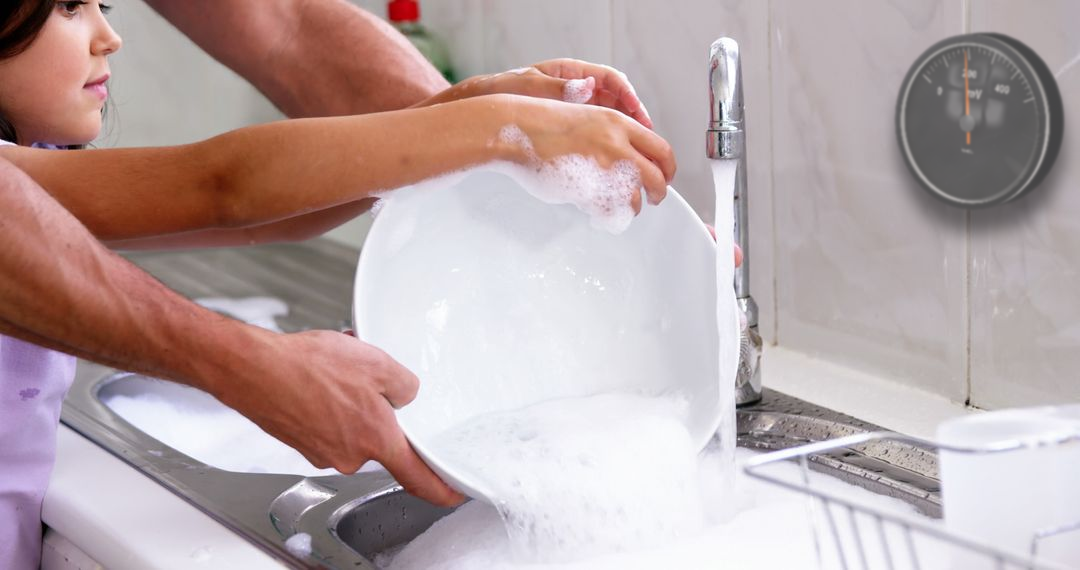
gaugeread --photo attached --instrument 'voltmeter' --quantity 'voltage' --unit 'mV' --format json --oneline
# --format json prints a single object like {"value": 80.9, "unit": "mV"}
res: {"value": 200, "unit": "mV"}
